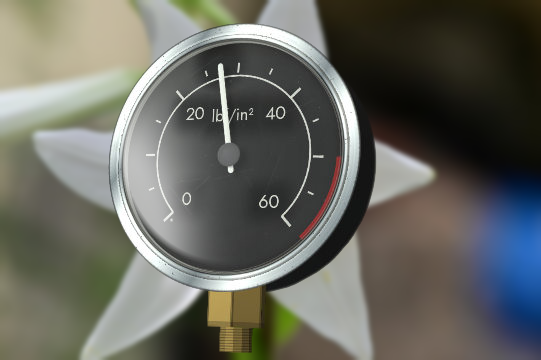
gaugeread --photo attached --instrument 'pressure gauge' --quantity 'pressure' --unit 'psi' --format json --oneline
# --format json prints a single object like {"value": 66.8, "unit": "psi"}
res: {"value": 27.5, "unit": "psi"}
